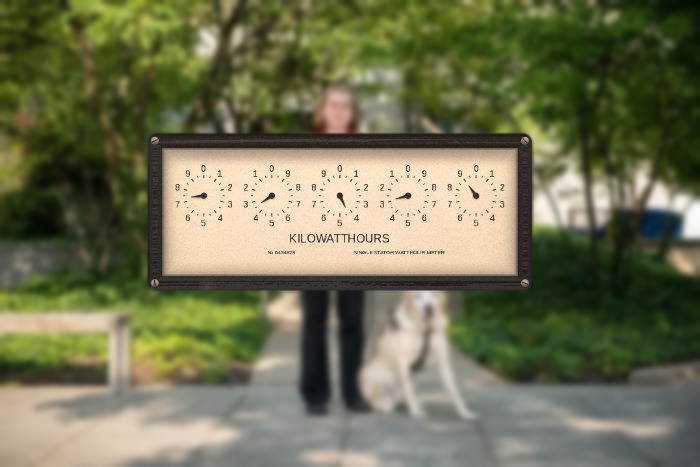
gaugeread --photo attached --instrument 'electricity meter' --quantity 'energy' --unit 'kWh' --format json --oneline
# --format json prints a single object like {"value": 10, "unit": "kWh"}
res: {"value": 73429, "unit": "kWh"}
